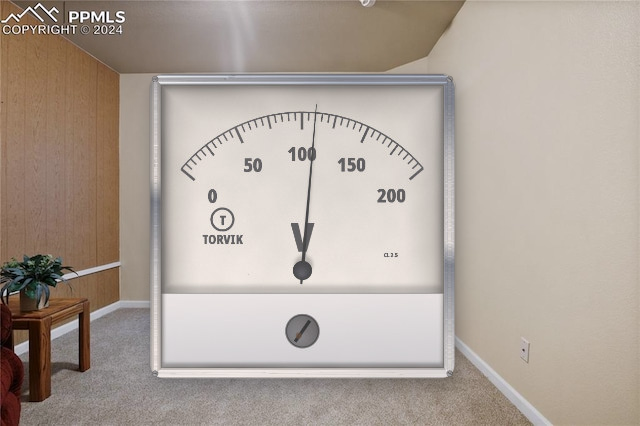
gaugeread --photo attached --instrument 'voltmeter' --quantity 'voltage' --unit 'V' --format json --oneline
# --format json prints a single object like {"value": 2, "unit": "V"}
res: {"value": 110, "unit": "V"}
